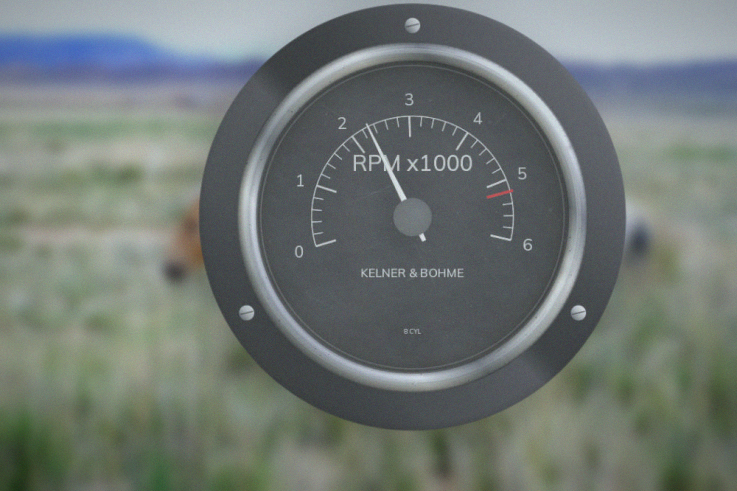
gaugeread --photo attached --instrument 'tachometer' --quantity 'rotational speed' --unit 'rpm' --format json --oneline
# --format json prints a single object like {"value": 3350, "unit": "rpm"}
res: {"value": 2300, "unit": "rpm"}
